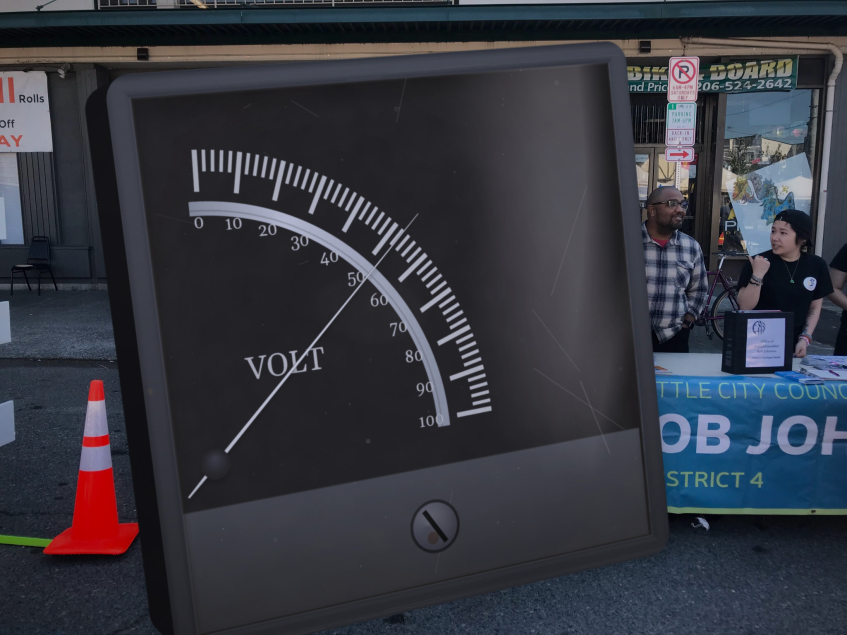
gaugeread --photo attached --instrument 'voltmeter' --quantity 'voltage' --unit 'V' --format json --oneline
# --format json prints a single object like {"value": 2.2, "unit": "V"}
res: {"value": 52, "unit": "V"}
